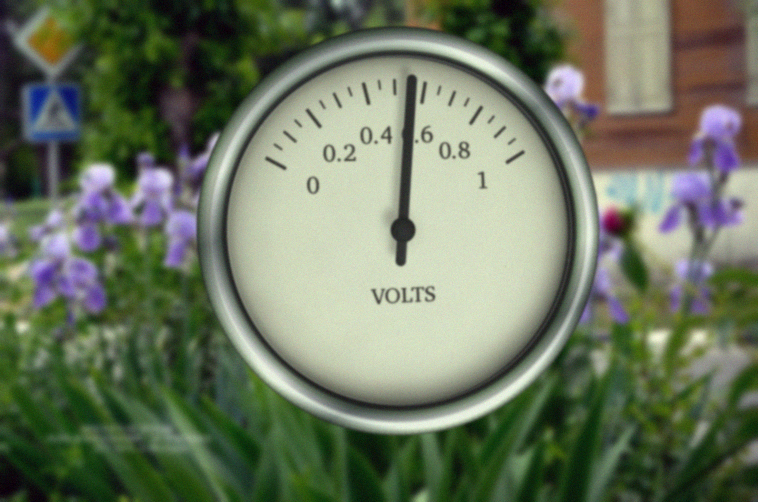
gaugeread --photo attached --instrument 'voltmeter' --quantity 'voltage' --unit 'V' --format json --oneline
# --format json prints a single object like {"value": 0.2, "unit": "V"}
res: {"value": 0.55, "unit": "V"}
